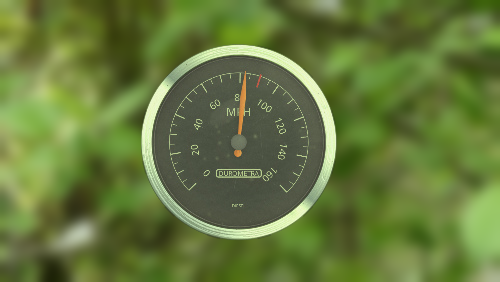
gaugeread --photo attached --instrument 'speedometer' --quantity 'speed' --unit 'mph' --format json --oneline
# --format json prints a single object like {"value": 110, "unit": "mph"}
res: {"value": 82.5, "unit": "mph"}
